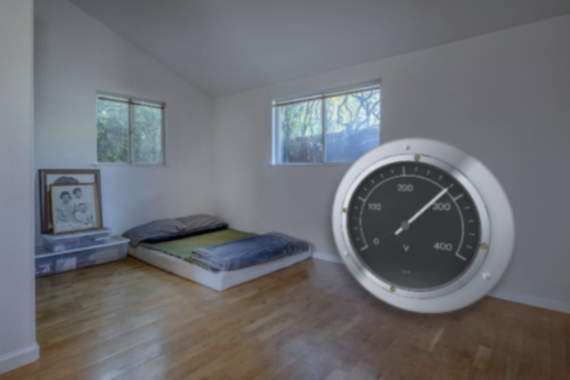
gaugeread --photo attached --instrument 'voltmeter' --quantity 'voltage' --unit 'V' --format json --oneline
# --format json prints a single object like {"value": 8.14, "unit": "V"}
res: {"value": 280, "unit": "V"}
